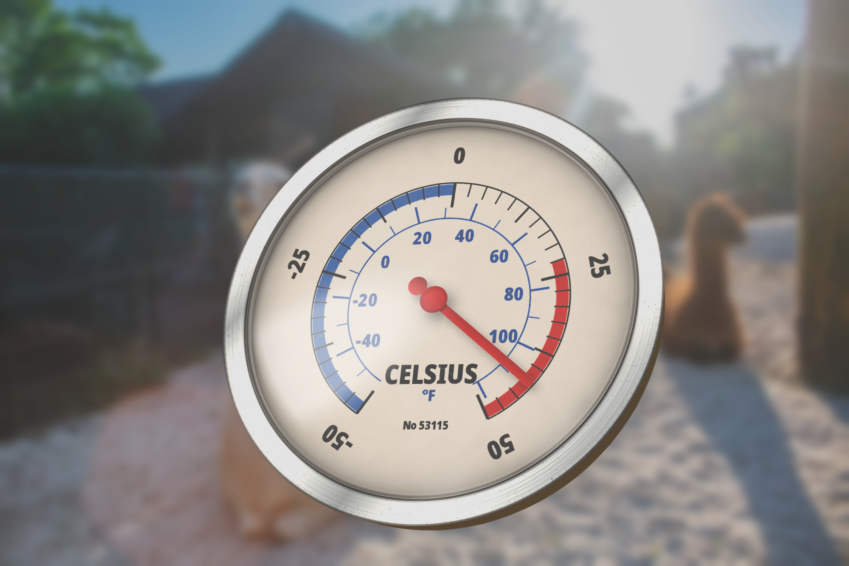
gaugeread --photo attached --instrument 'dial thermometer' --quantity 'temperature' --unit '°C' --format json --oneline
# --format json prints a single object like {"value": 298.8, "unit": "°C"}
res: {"value": 42.5, "unit": "°C"}
